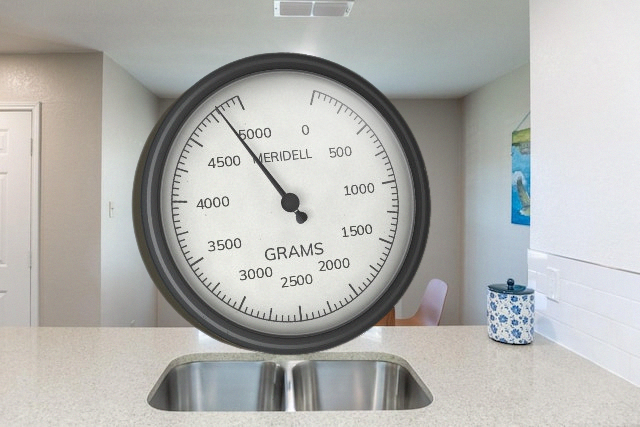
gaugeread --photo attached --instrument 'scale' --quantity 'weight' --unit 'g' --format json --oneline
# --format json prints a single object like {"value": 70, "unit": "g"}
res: {"value": 4800, "unit": "g"}
